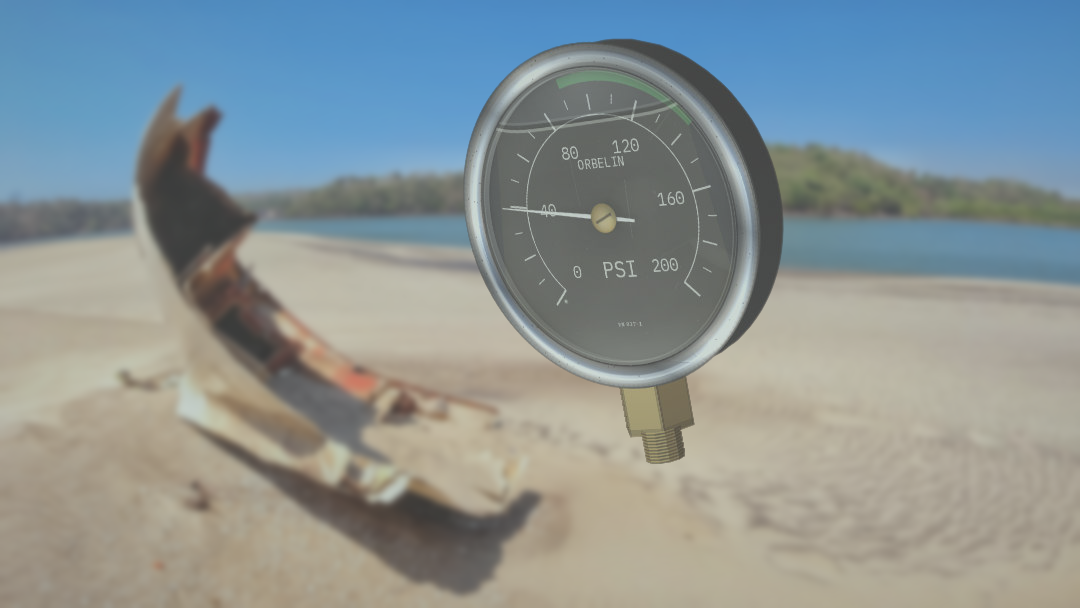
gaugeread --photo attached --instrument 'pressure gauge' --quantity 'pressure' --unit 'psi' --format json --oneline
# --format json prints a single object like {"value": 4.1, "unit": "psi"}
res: {"value": 40, "unit": "psi"}
